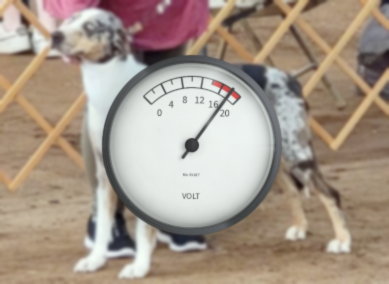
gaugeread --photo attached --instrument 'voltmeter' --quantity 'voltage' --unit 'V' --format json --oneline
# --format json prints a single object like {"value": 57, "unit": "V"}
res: {"value": 18, "unit": "V"}
